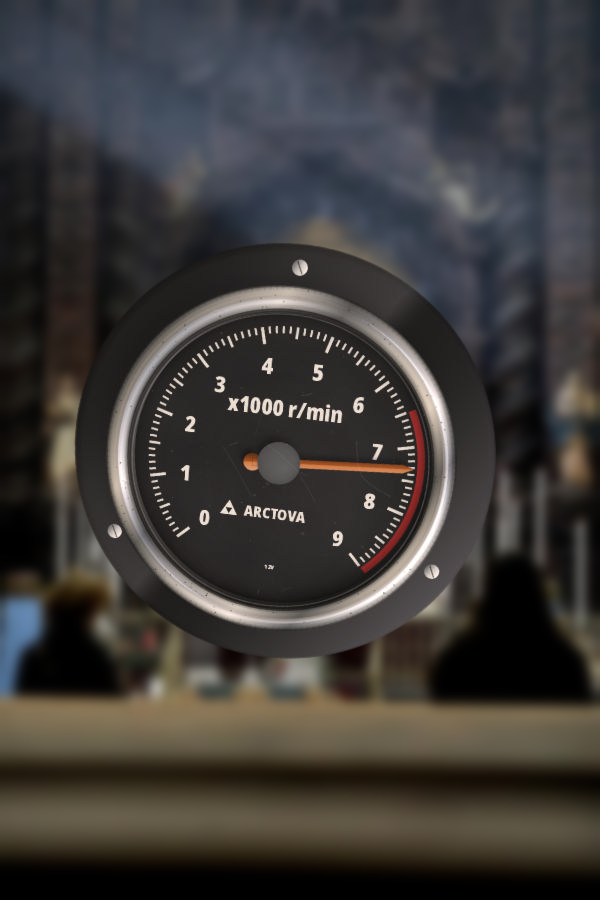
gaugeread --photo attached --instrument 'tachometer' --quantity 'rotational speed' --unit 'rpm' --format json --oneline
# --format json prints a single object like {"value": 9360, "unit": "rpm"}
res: {"value": 7300, "unit": "rpm"}
